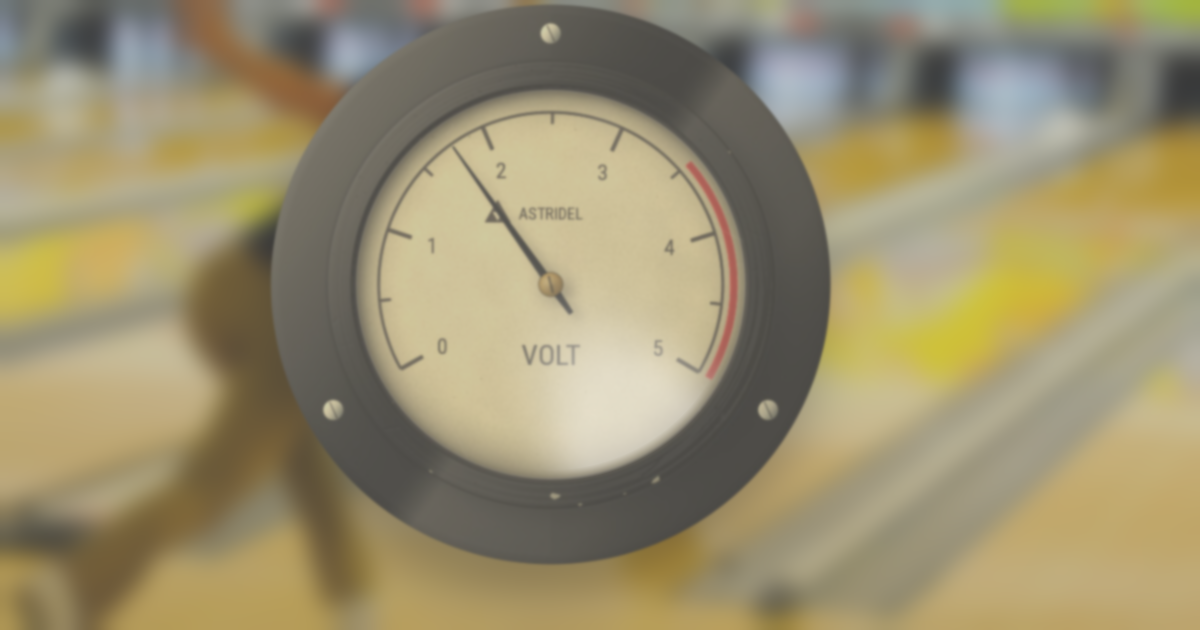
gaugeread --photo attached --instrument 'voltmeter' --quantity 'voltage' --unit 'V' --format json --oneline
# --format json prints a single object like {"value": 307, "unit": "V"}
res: {"value": 1.75, "unit": "V"}
